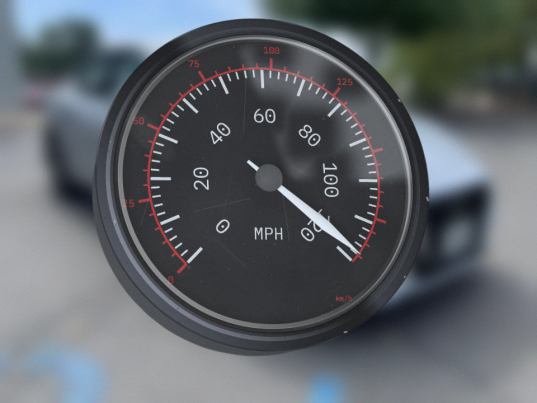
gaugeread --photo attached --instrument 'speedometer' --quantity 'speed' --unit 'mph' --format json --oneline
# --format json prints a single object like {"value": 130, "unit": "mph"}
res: {"value": 118, "unit": "mph"}
